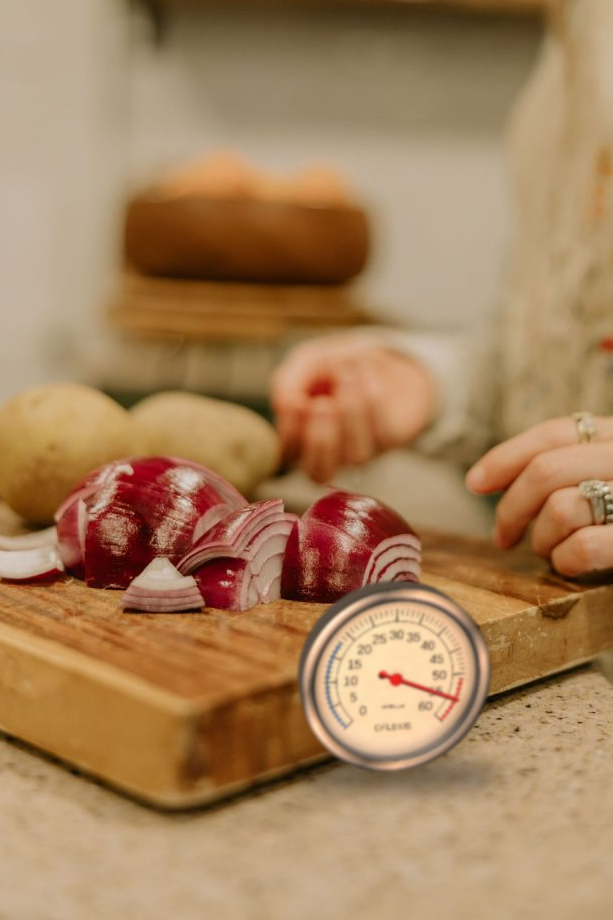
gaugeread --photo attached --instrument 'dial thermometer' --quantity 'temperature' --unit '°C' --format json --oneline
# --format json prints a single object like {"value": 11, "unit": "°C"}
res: {"value": 55, "unit": "°C"}
